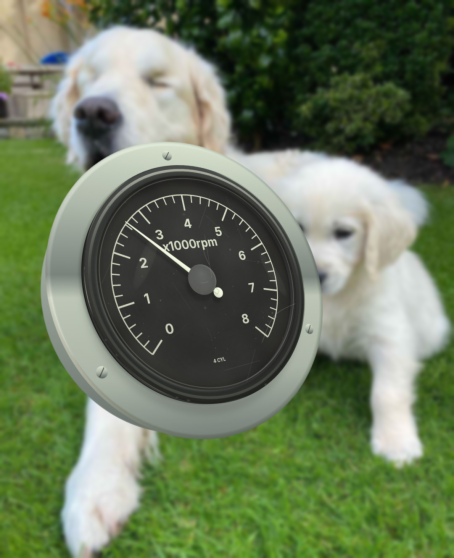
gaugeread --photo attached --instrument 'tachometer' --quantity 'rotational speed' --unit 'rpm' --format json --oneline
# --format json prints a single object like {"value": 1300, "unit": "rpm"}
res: {"value": 2600, "unit": "rpm"}
